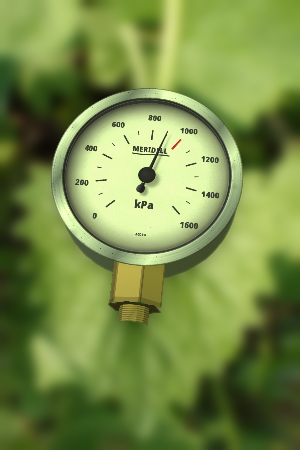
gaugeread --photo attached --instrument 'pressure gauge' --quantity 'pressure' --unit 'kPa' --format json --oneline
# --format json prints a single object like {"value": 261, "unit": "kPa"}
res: {"value": 900, "unit": "kPa"}
